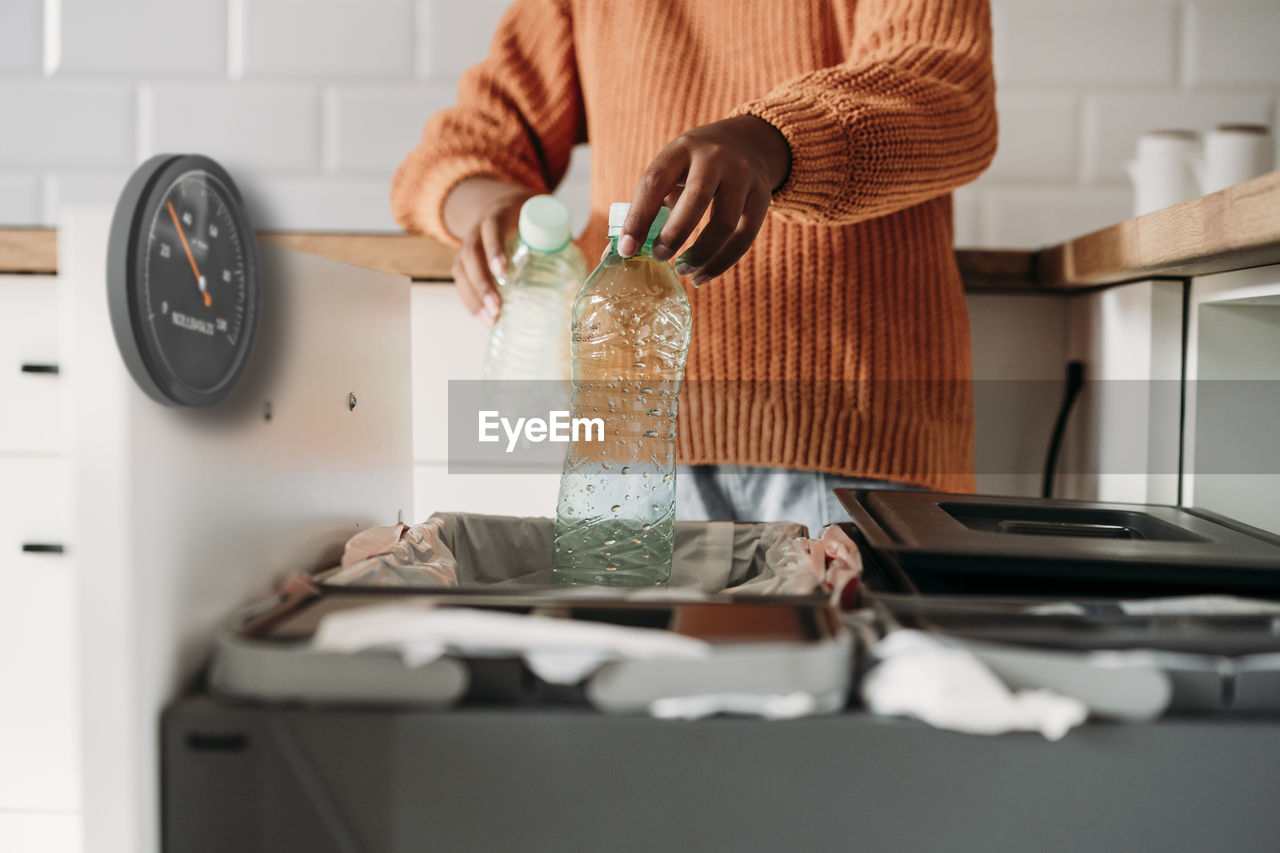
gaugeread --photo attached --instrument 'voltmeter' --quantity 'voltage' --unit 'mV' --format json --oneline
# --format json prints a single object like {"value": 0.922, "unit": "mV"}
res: {"value": 30, "unit": "mV"}
